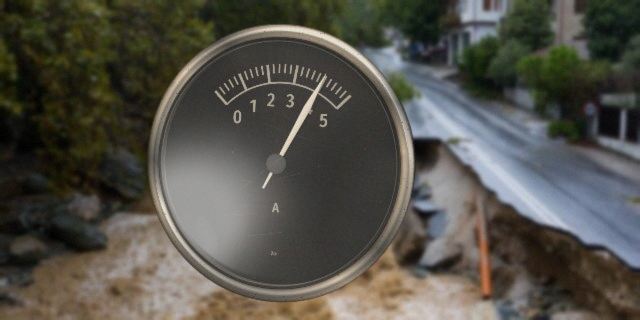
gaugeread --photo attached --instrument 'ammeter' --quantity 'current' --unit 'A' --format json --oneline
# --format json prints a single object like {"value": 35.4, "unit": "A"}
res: {"value": 4, "unit": "A"}
